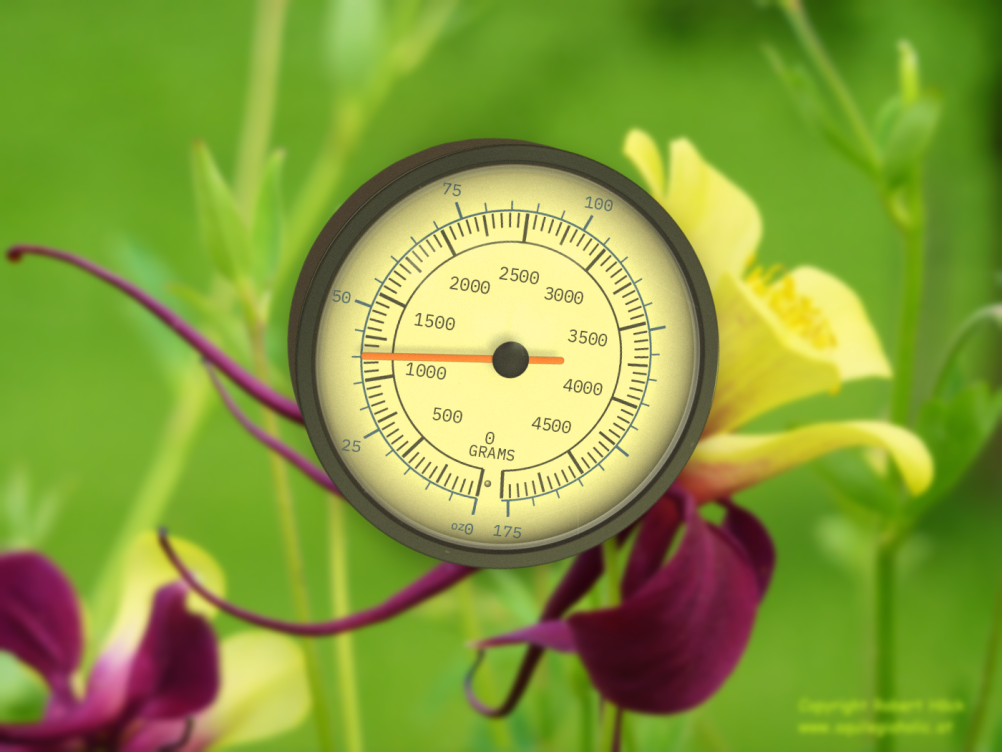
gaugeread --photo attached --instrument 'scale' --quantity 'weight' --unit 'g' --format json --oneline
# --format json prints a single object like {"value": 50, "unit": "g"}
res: {"value": 1150, "unit": "g"}
